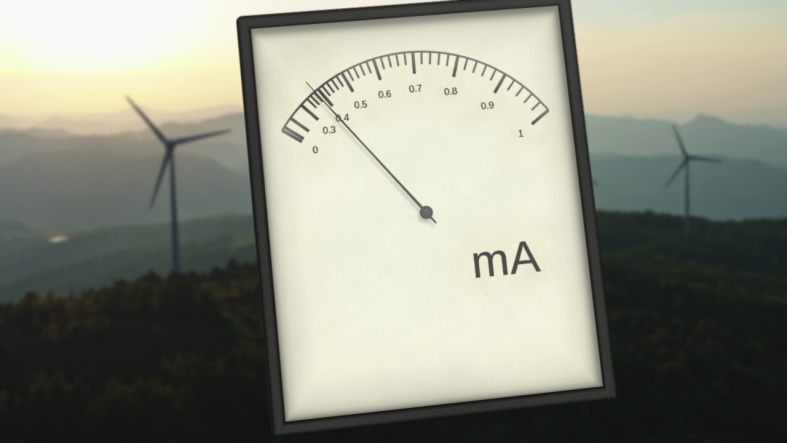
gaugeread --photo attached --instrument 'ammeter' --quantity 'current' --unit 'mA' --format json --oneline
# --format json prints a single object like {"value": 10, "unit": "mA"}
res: {"value": 0.38, "unit": "mA"}
